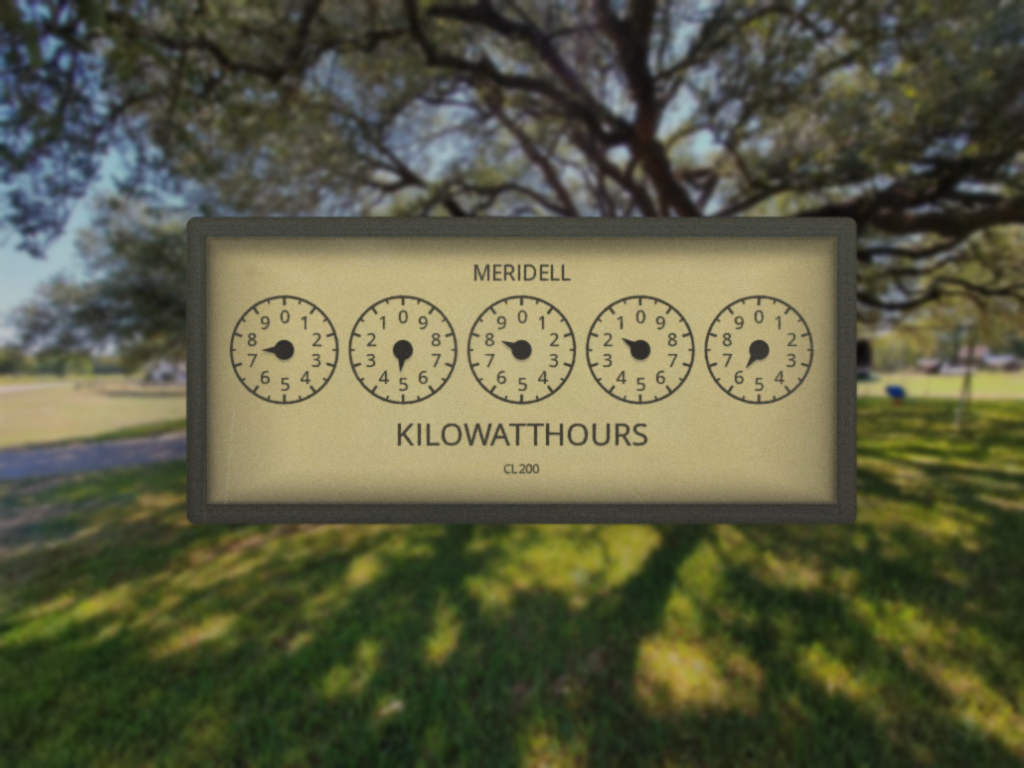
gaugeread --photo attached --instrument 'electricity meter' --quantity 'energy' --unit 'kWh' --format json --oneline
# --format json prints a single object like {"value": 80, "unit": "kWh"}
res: {"value": 74816, "unit": "kWh"}
